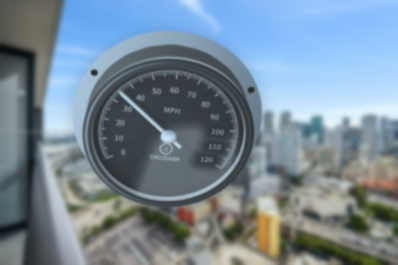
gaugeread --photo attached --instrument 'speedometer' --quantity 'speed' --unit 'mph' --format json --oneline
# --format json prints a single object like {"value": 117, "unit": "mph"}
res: {"value": 35, "unit": "mph"}
